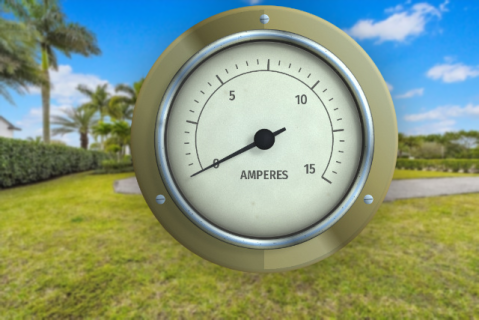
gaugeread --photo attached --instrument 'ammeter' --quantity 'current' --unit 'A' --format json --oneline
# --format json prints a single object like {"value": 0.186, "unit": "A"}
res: {"value": 0, "unit": "A"}
